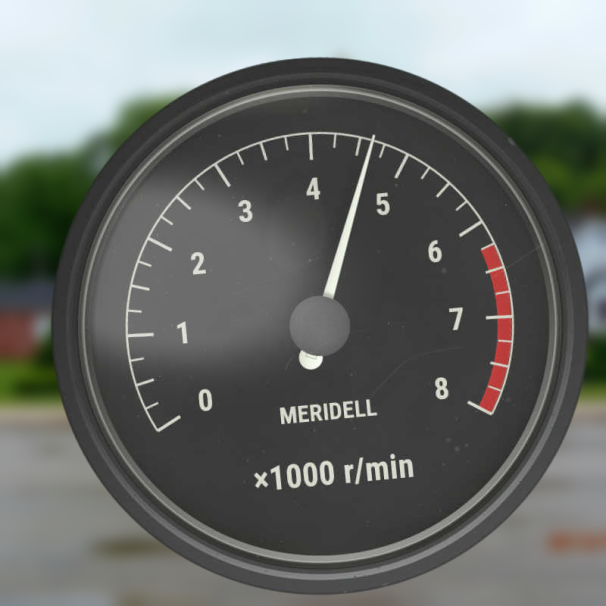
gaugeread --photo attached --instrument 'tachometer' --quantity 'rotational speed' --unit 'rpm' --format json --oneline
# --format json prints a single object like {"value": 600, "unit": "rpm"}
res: {"value": 4625, "unit": "rpm"}
